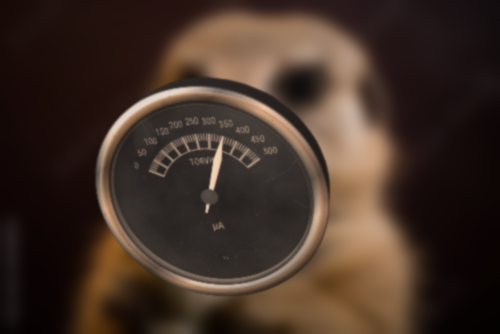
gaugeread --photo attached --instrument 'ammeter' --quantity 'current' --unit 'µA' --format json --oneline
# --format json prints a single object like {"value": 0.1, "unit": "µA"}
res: {"value": 350, "unit": "µA"}
